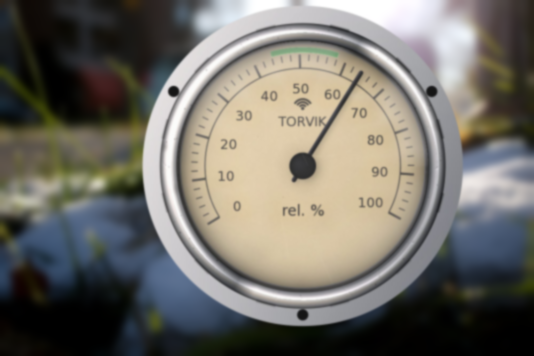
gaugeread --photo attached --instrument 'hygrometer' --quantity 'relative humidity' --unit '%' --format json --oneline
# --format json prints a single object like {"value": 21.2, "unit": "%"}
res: {"value": 64, "unit": "%"}
